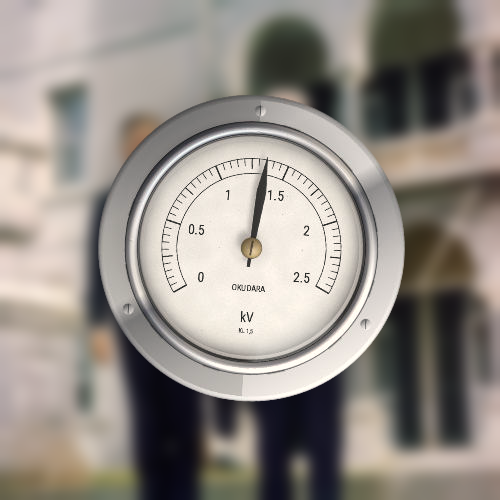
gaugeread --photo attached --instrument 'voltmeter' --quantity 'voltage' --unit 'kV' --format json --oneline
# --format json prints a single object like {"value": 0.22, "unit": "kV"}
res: {"value": 1.35, "unit": "kV"}
